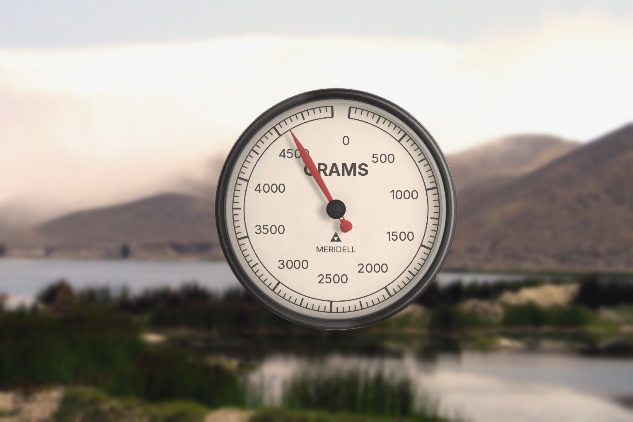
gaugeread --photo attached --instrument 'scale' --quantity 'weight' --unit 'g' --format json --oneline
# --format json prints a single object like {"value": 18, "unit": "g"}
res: {"value": 4600, "unit": "g"}
